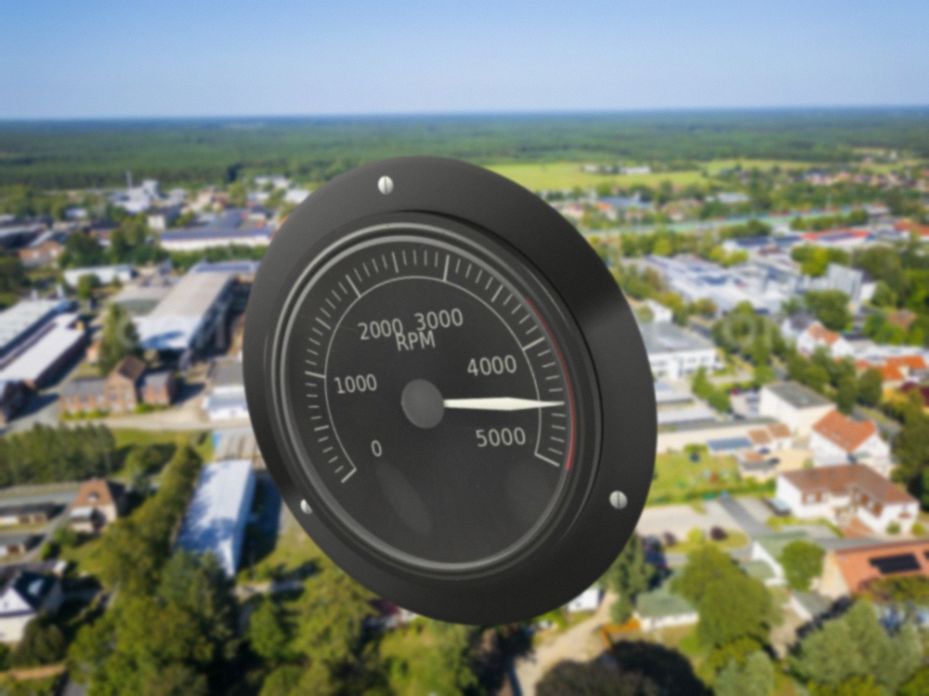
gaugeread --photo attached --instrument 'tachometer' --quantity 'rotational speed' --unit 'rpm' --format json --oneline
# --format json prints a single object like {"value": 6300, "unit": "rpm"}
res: {"value": 4500, "unit": "rpm"}
